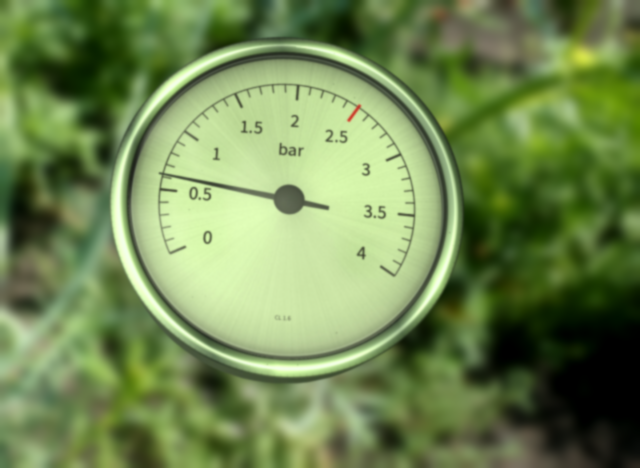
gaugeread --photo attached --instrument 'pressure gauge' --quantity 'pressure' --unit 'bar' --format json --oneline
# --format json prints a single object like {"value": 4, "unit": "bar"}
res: {"value": 0.6, "unit": "bar"}
